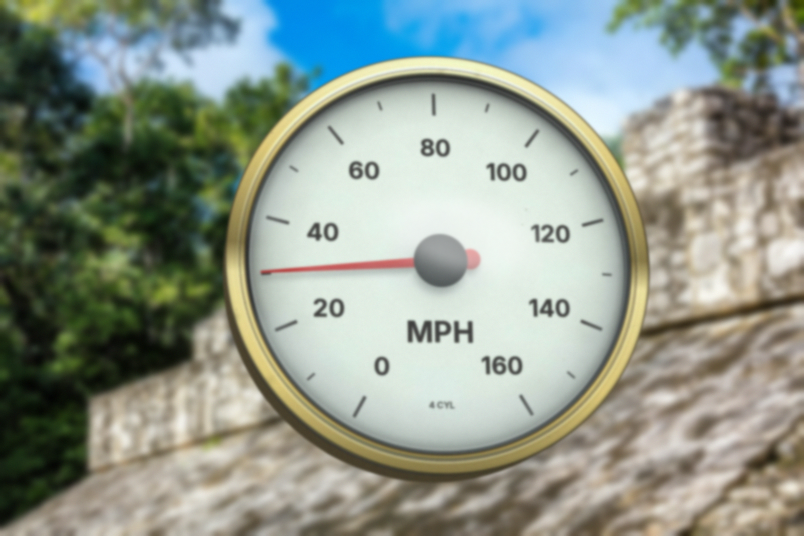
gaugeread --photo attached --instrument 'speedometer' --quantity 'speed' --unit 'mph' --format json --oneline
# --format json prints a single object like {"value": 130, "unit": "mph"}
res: {"value": 30, "unit": "mph"}
